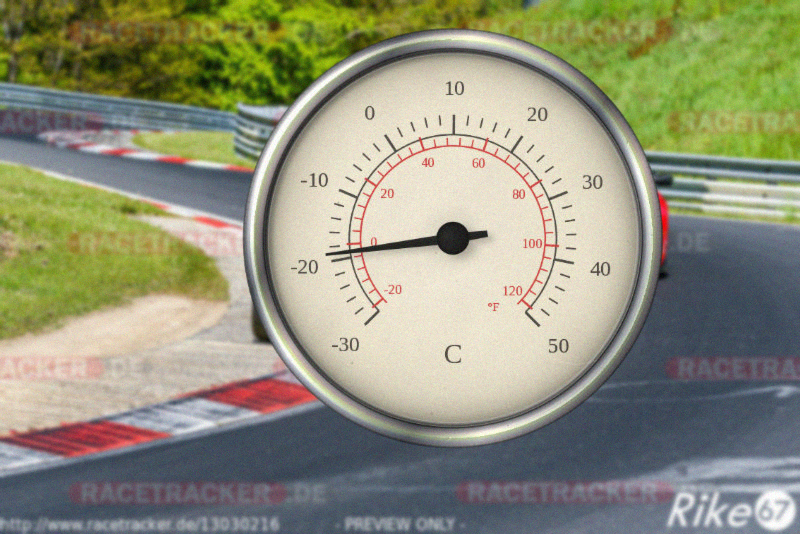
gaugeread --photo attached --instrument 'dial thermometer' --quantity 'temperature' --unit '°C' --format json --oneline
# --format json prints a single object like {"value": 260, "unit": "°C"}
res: {"value": -19, "unit": "°C"}
